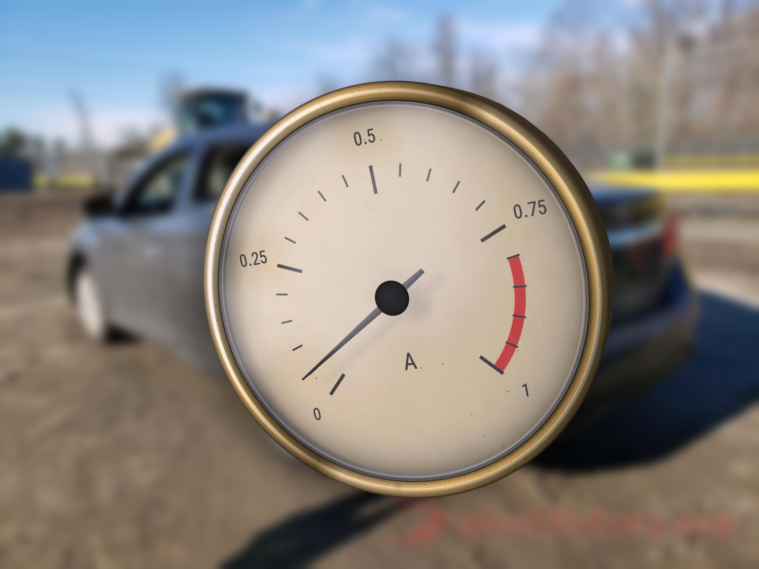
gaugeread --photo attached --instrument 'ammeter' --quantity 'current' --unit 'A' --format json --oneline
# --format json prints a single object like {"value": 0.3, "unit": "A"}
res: {"value": 0.05, "unit": "A"}
